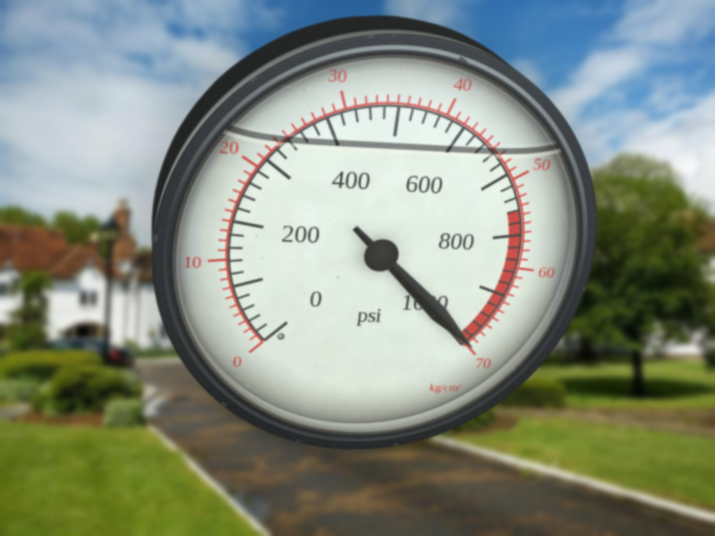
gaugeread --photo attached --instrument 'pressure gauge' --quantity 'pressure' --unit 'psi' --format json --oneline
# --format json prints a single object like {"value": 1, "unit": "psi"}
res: {"value": 990, "unit": "psi"}
